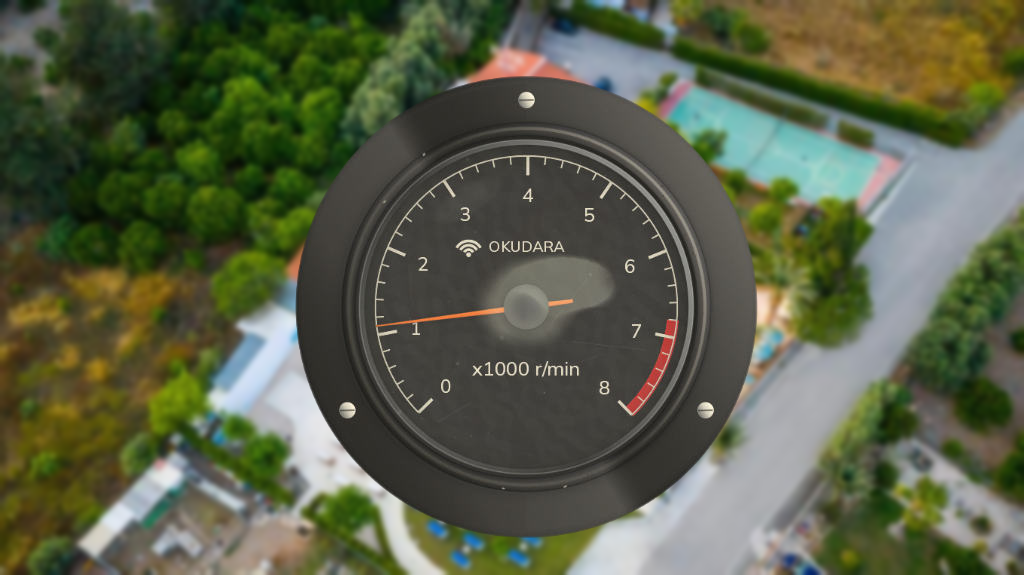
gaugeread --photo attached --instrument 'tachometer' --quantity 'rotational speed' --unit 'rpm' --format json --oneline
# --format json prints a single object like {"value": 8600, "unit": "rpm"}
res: {"value": 1100, "unit": "rpm"}
